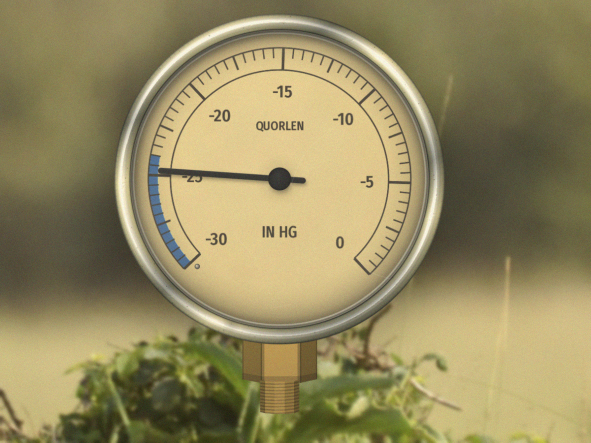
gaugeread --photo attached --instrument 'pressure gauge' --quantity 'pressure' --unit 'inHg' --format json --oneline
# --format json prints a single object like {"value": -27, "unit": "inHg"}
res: {"value": -24.75, "unit": "inHg"}
